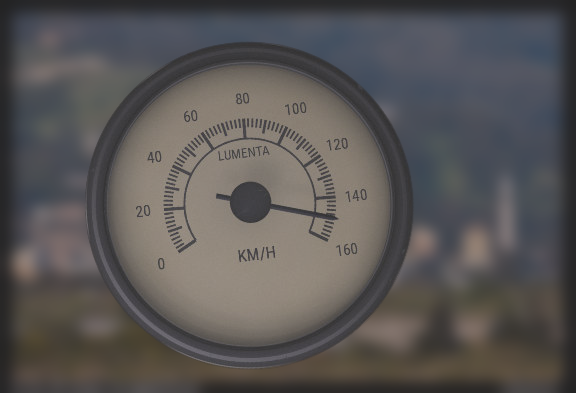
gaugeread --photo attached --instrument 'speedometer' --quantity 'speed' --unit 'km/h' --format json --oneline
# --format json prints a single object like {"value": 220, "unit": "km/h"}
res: {"value": 150, "unit": "km/h"}
